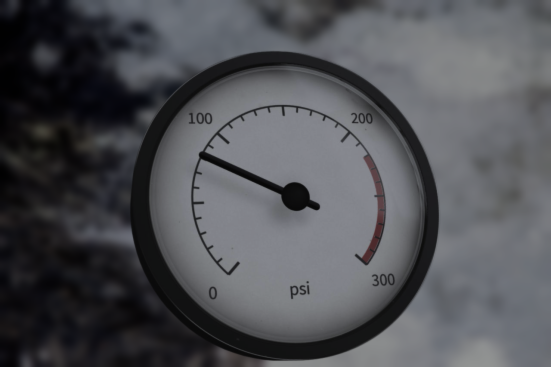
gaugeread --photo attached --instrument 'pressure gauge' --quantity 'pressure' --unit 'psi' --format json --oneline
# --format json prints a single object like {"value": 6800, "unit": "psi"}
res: {"value": 80, "unit": "psi"}
